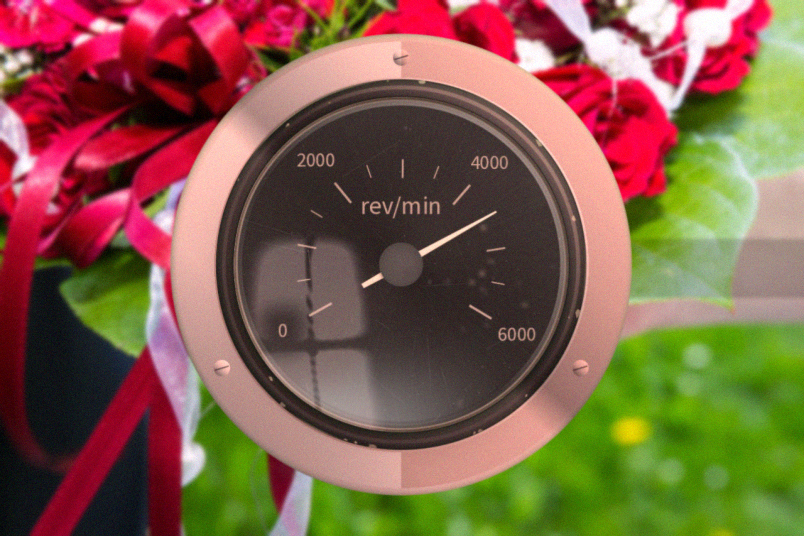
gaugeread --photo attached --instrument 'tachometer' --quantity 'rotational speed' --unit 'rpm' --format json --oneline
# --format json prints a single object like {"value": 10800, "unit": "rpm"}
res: {"value": 4500, "unit": "rpm"}
